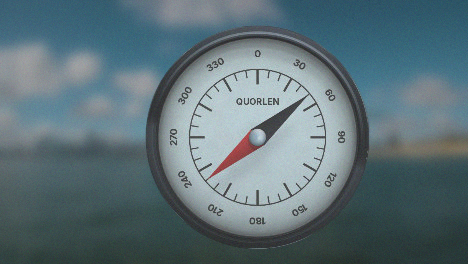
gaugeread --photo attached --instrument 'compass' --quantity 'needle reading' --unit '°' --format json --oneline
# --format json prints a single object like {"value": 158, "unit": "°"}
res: {"value": 230, "unit": "°"}
